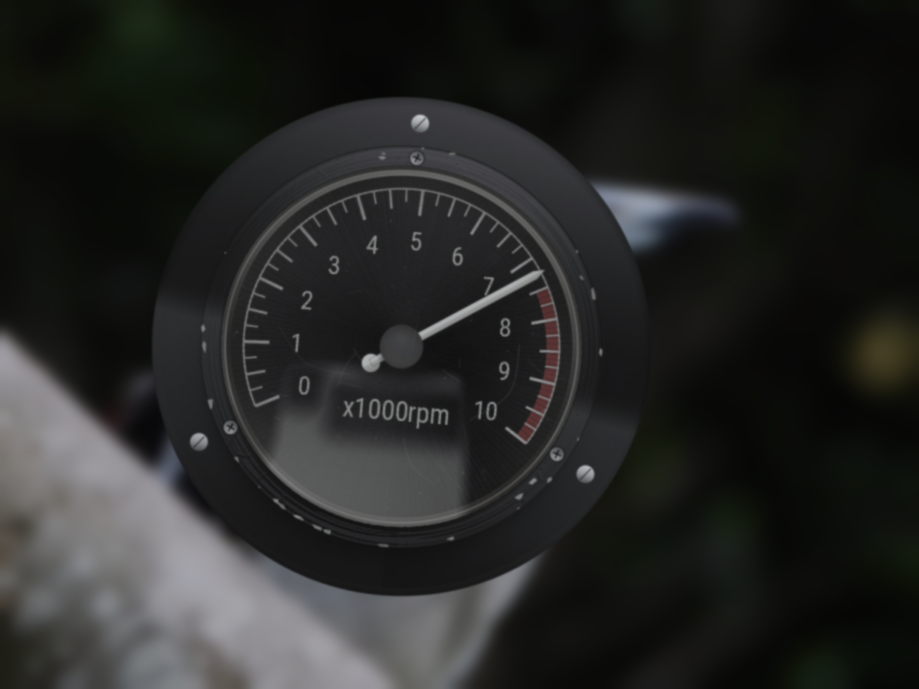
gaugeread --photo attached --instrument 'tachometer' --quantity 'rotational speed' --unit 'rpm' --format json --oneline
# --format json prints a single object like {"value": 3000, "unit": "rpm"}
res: {"value": 7250, "unit": "rpm"}
